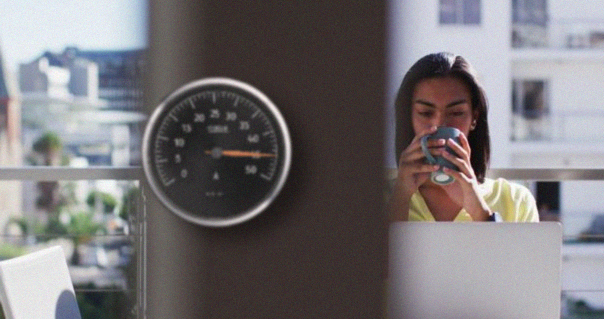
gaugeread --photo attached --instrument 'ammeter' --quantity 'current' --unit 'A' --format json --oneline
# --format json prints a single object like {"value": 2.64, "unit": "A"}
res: {"value": 45, "unit": "A"}
